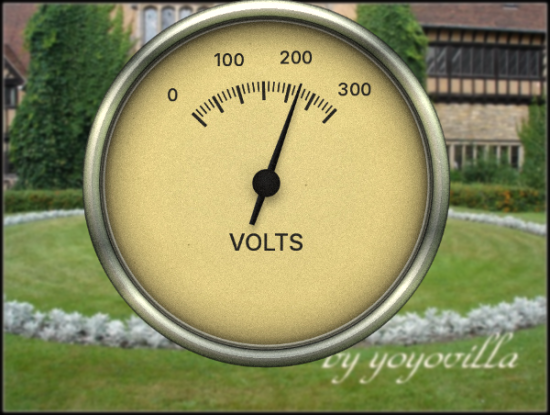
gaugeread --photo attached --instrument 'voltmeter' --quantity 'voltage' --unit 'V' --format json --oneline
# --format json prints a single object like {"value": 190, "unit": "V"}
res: {"value": 220, "unit": "V"}
